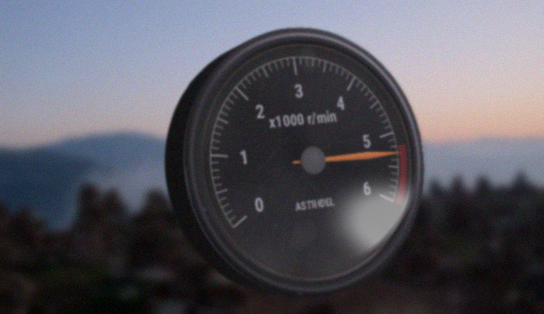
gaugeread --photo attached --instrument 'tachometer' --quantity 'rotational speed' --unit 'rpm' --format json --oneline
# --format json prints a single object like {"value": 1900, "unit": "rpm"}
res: {"value": 5300, "unit": "rpm"}
